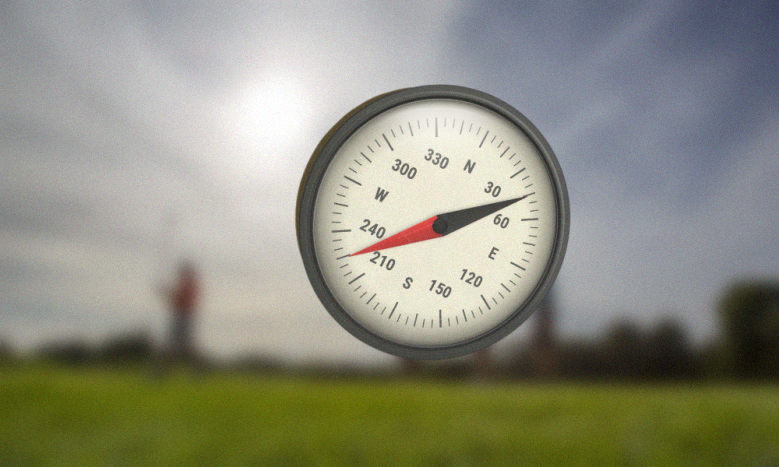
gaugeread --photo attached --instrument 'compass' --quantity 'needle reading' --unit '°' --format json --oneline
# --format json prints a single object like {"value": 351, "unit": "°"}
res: {"value": 225, "unit": "°"}
